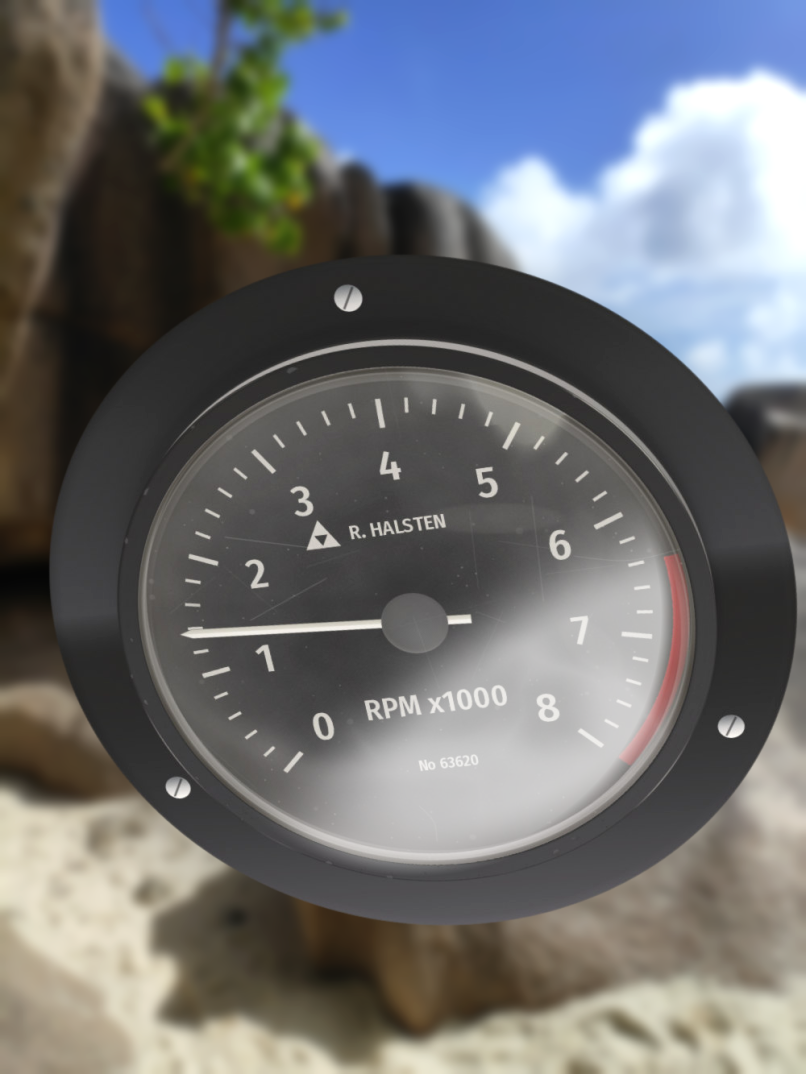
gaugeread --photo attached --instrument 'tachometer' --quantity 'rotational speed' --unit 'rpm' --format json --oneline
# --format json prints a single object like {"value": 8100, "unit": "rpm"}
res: {"value": 1400, "unit": "rpm"}
